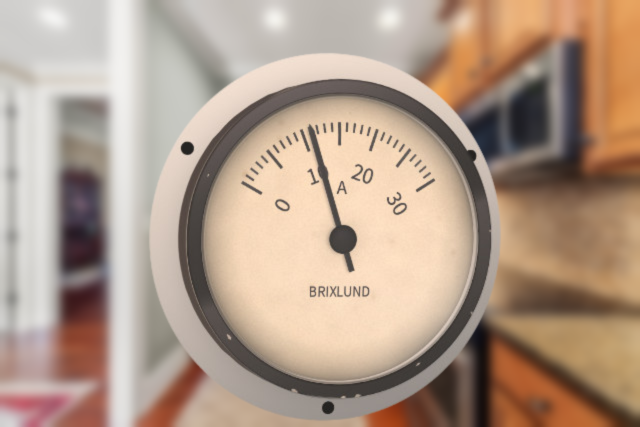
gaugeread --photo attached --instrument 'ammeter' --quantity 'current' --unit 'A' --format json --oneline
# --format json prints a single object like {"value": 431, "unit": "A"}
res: {"value": 11, "unit": "A"}
